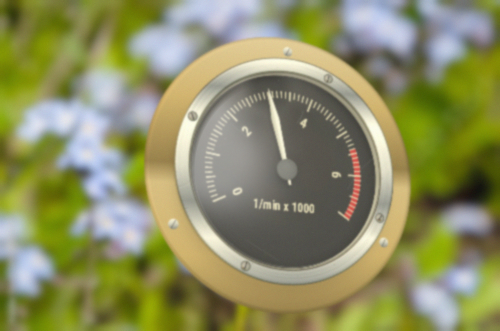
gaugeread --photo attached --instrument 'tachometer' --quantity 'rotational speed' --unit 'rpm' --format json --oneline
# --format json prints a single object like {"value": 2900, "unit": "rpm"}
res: {"value": 3000, "unit": "rpm"}
